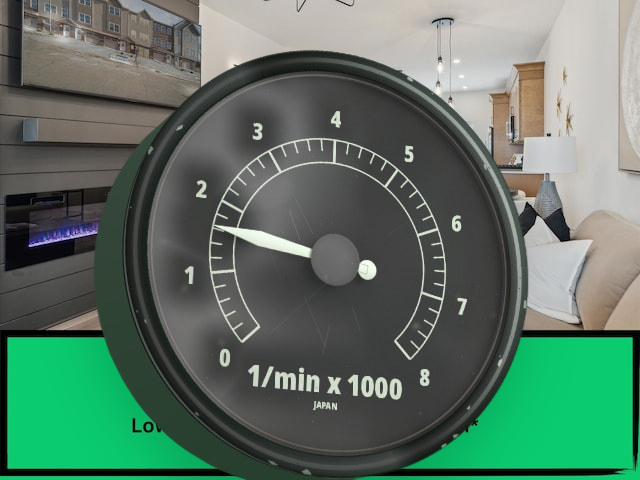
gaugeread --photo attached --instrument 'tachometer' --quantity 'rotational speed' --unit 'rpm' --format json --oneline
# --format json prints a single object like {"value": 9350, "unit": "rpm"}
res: {"value": 1600, "unit": "rpm"}
